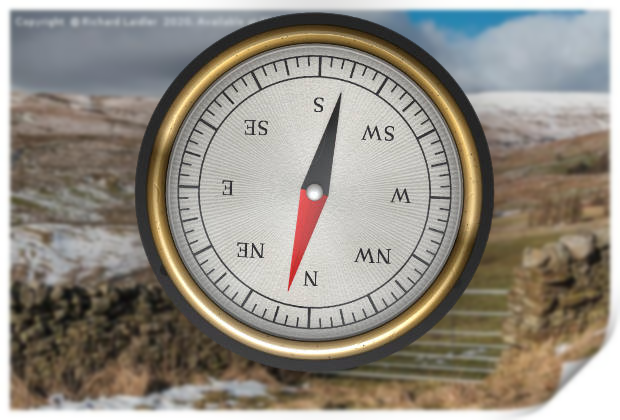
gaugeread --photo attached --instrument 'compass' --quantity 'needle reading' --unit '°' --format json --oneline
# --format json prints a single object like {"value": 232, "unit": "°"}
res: {"value": 12.5, "unit": "°"}
